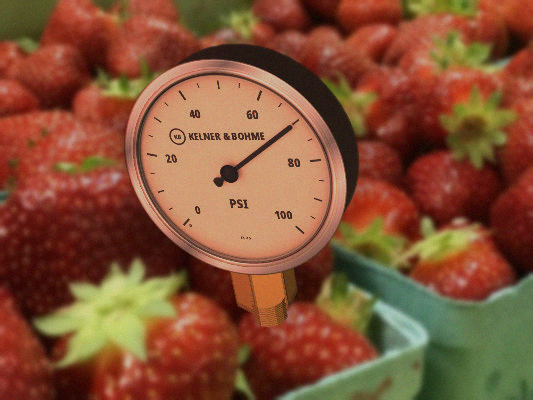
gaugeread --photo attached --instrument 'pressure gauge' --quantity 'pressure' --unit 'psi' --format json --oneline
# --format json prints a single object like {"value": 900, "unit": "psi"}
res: {"value": 70, "unit": "psi"}
